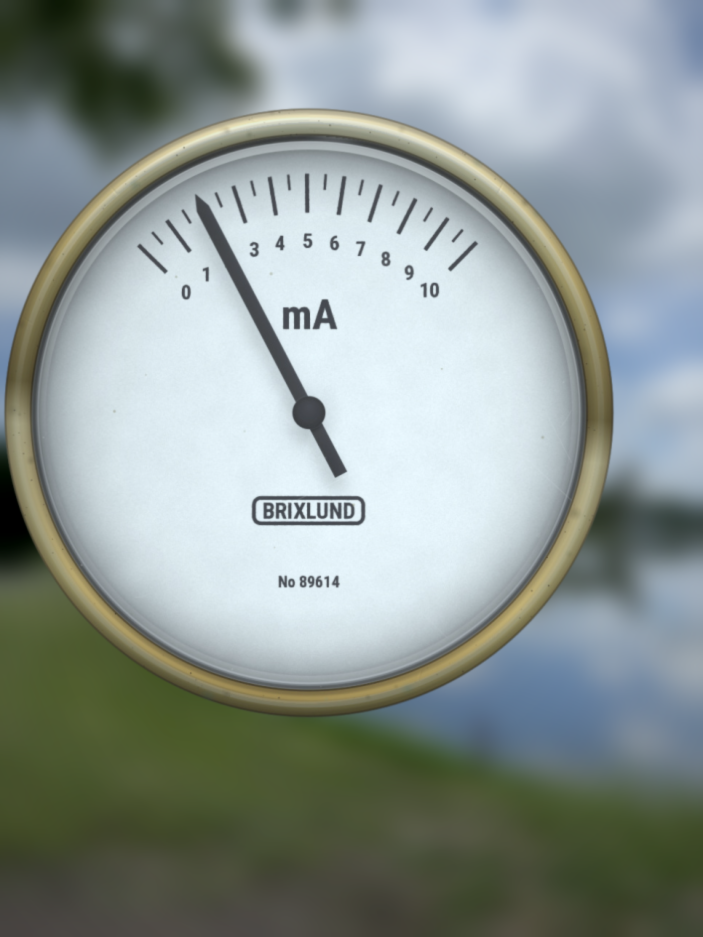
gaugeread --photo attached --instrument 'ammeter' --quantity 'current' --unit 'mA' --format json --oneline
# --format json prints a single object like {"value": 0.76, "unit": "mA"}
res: {"value": 2, "unit": "mA"}
